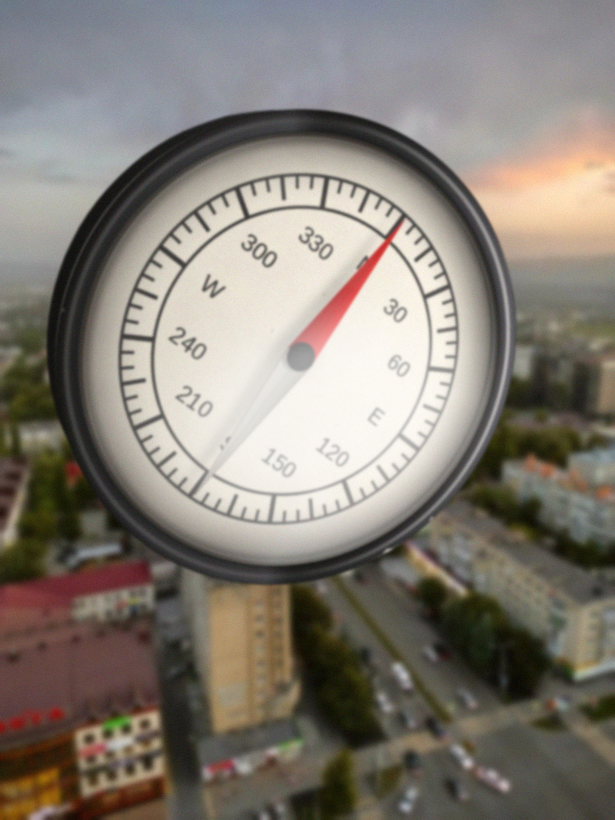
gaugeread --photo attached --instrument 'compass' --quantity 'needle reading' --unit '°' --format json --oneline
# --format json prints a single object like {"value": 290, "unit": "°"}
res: {"value": 0, "unit": "°"}
